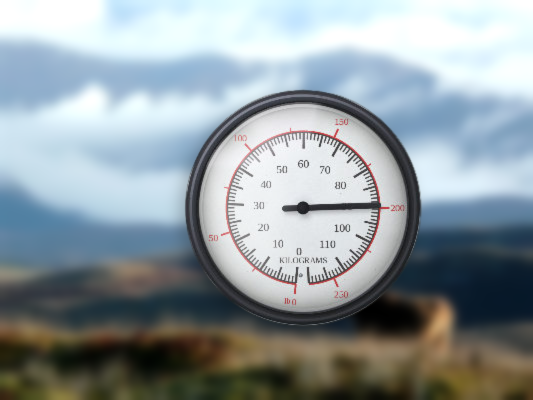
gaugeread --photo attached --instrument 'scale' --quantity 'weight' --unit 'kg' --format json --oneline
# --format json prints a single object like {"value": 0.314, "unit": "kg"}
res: {"value": 90, "unit": "kg"}
